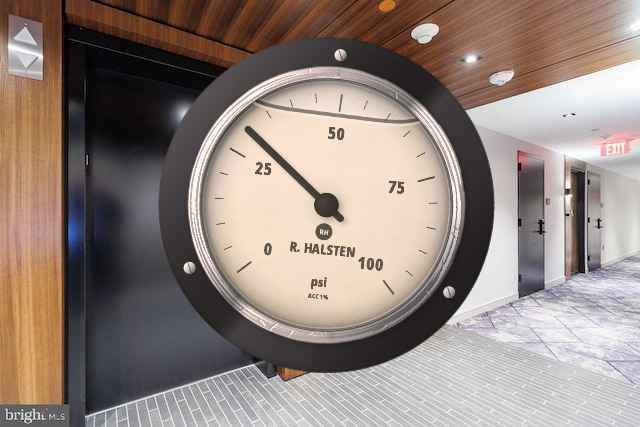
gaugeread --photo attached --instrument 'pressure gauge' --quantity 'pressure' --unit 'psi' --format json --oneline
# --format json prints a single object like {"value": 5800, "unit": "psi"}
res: {"value": 30, "unit": "psi"}
